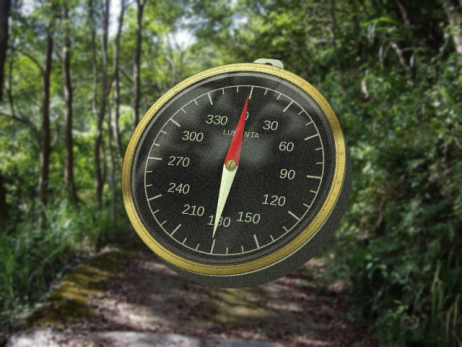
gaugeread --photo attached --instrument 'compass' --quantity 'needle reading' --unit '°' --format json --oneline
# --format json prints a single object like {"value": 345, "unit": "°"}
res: {"value": 0, "unit": "°"}
